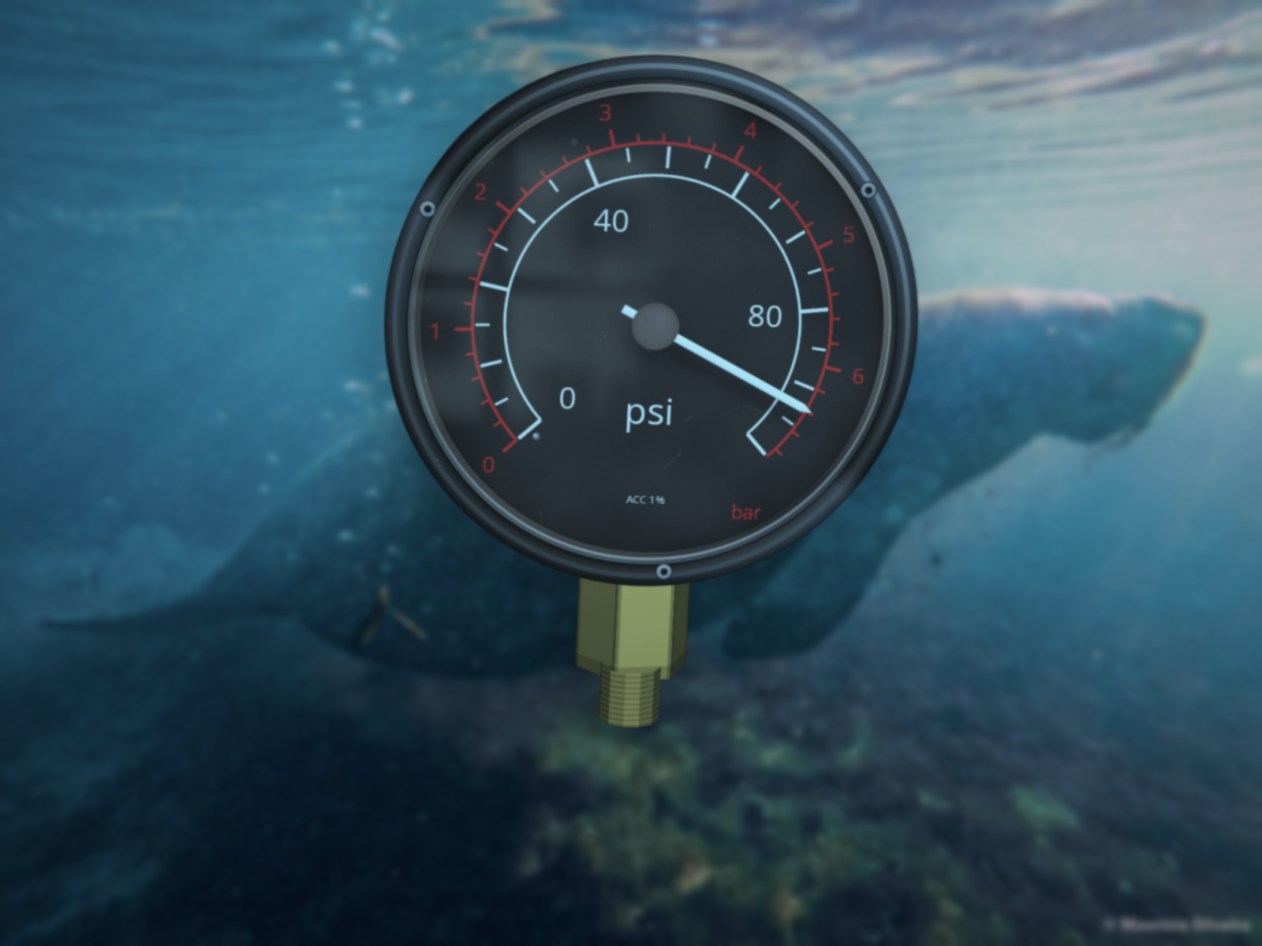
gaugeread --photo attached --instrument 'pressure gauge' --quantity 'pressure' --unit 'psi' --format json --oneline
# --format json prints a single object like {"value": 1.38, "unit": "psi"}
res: {"value": 92.5, "unit": "psi"}
